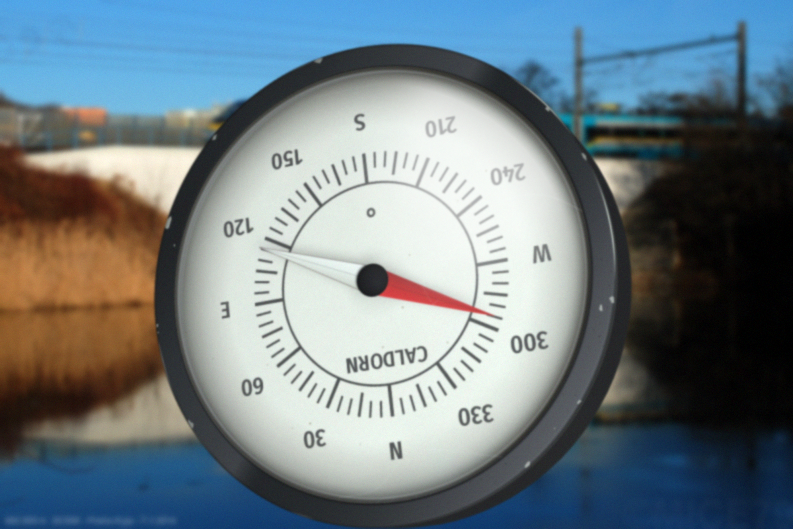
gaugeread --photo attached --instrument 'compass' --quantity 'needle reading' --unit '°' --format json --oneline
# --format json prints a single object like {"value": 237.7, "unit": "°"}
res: {"value": 295, "unit": "°"}
